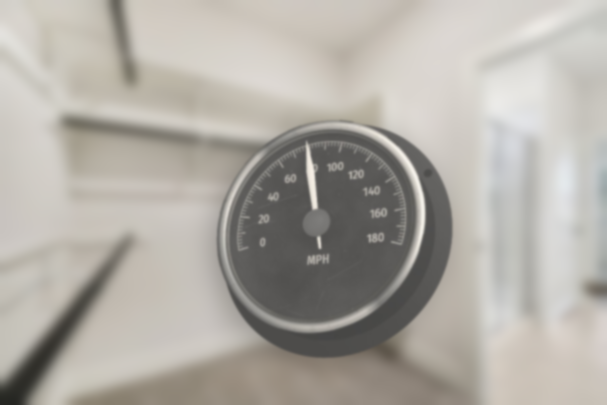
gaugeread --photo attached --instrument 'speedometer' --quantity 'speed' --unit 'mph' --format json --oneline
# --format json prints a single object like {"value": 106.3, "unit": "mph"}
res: {"value": 80, "unit": "mph"}
